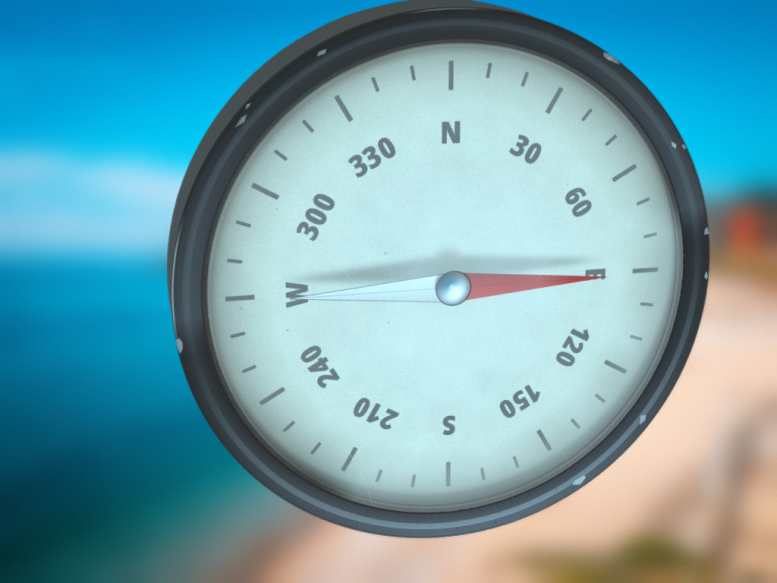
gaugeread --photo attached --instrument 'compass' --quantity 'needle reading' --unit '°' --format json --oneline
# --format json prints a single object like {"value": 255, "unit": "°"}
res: {"value": 90, "unit": "°"}
